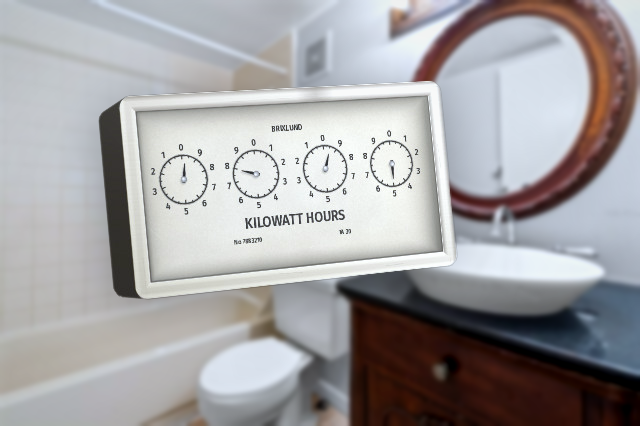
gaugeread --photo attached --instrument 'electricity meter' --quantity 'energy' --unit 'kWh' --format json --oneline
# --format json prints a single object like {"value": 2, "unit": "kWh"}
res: {"value": 9795, "unit": "kWh"}
